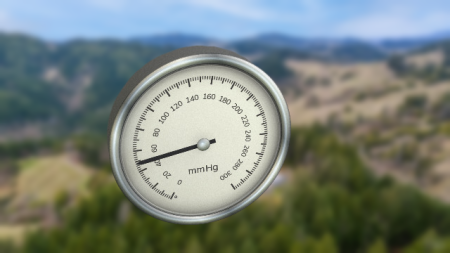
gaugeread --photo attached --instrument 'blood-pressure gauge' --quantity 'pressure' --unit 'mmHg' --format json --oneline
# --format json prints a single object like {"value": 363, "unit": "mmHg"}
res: {"value": 50, "unit": "mmHg"}
